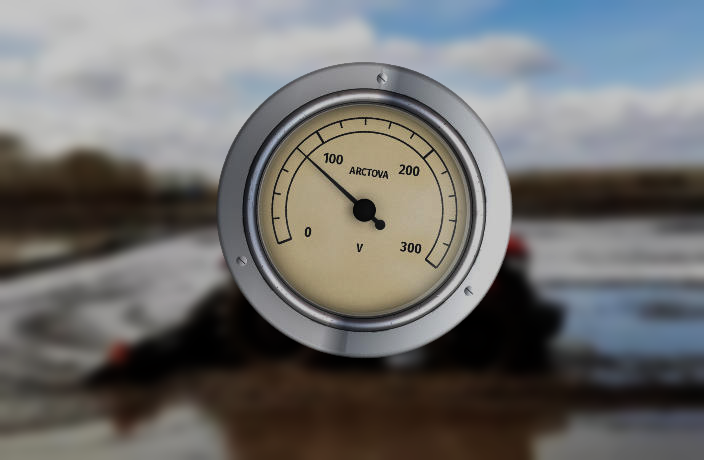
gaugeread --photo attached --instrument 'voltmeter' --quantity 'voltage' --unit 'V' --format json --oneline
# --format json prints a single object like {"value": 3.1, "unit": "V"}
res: {"value": 80, "unit": "V"}
